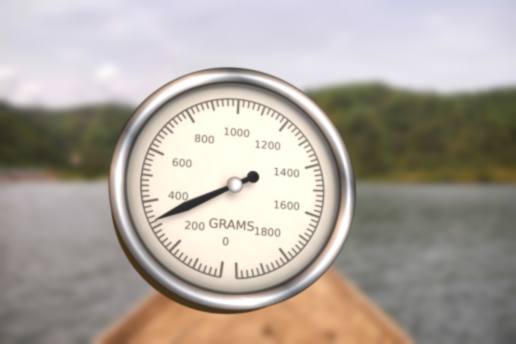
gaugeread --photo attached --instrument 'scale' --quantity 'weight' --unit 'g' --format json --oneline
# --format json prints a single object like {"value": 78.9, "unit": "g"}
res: {"value": 320, "unit": "g"}
